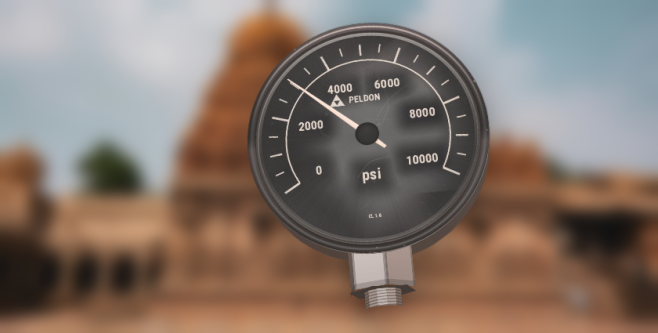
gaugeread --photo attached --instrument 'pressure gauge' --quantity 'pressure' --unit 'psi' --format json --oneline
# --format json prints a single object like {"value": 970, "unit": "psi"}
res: {"value": 3000, "unit": "psi"}
